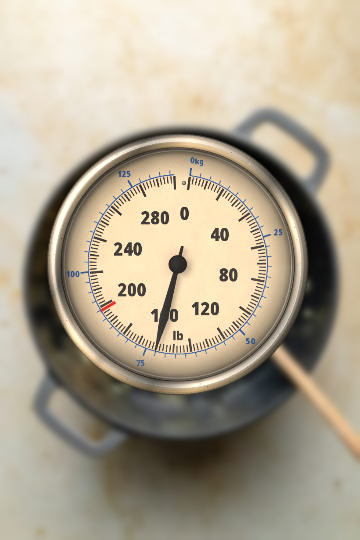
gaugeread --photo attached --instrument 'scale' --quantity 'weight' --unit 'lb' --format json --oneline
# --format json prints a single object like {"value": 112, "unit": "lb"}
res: {"value": 160, "unit": "lb"}
